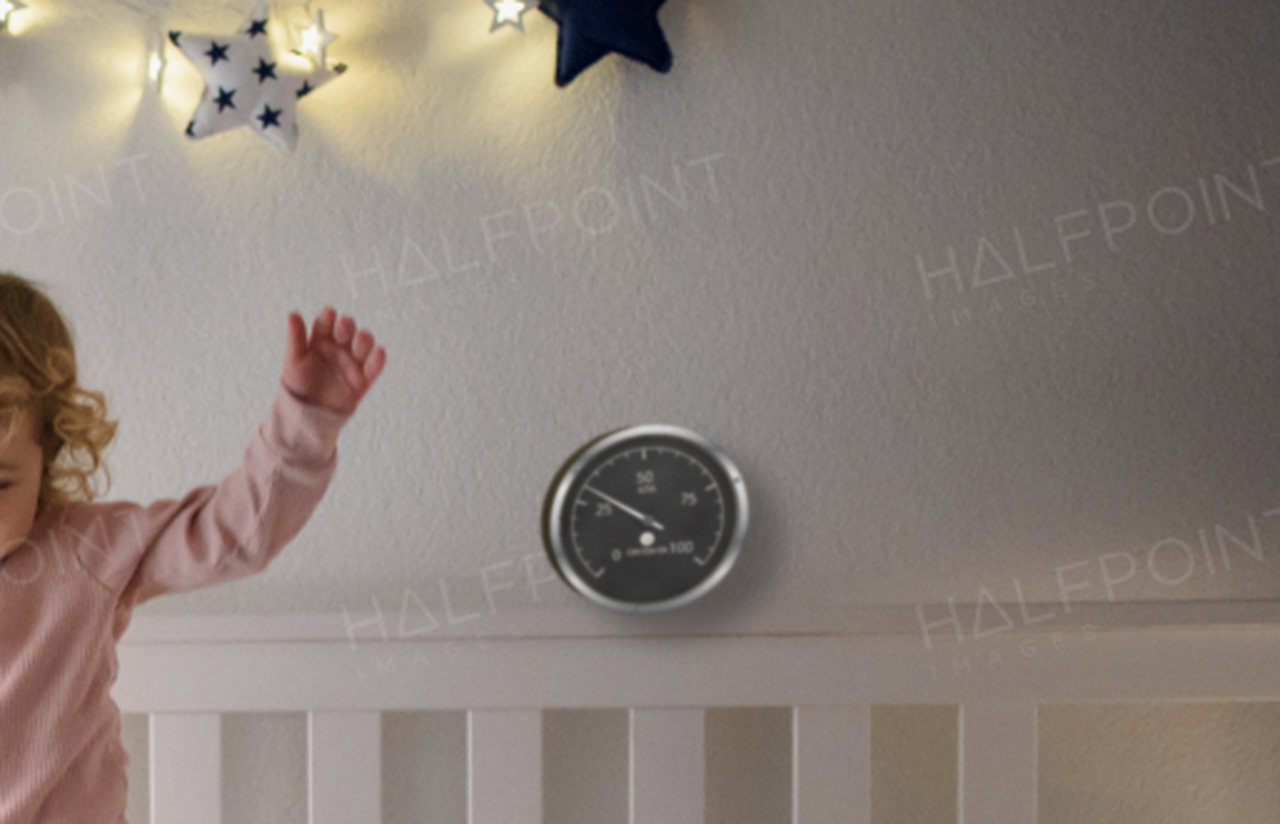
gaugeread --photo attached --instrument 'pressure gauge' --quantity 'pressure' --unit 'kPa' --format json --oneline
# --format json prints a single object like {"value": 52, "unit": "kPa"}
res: {"value": 30, "unit": "kPa"}
